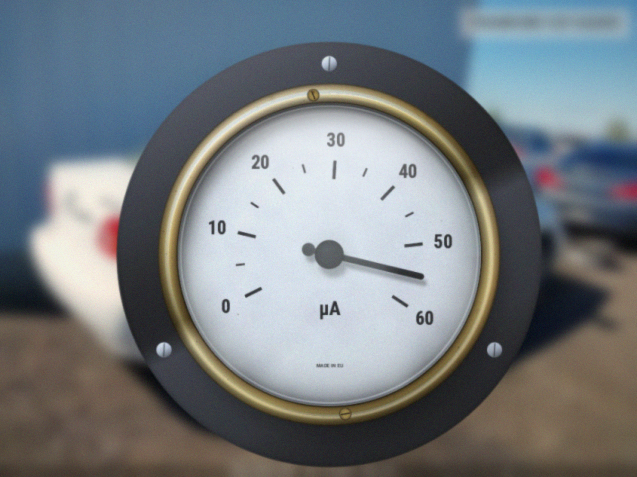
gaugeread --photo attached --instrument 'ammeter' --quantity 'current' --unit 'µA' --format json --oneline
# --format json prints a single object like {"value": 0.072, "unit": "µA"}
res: {"value": 55, "unit": "µA"}
